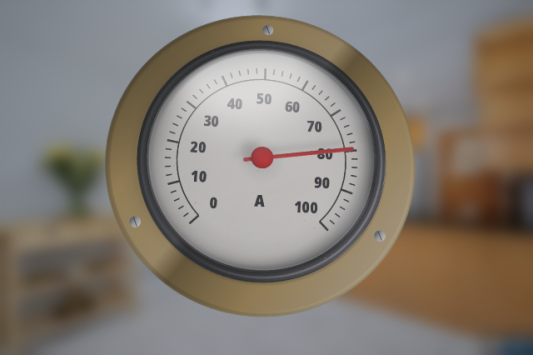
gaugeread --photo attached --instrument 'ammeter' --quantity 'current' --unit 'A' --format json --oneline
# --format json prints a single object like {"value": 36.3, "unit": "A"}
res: {"value": 80, "unit": "A"}
